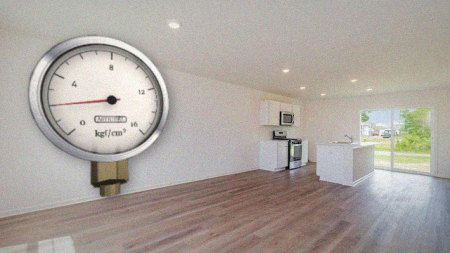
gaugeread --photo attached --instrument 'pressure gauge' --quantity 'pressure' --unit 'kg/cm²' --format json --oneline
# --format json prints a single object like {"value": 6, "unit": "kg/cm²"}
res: {"value": 2, "unit": "kg/cm²"}
